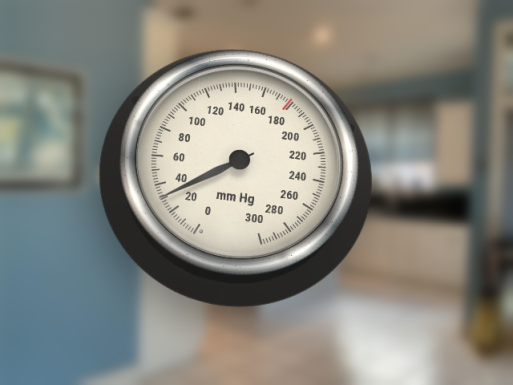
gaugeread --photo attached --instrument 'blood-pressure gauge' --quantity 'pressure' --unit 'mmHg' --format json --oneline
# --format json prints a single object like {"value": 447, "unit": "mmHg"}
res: {"value": 30, "unit": "mmHg"}
